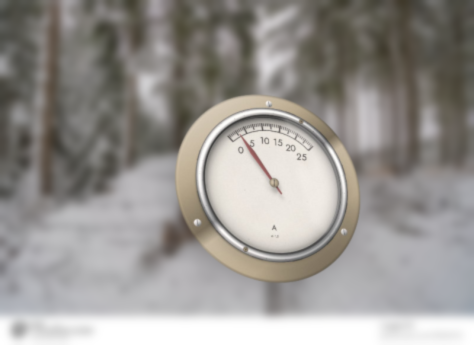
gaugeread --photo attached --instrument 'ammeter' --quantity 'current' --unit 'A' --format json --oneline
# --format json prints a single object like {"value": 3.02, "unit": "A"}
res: {"value": 2.5, "unit": "A"}
